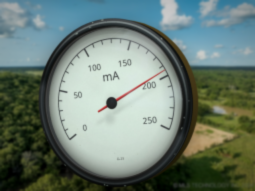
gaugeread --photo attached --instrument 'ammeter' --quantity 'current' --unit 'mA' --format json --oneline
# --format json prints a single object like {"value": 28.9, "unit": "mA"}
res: {"value": 195, "unit": "mA"}
